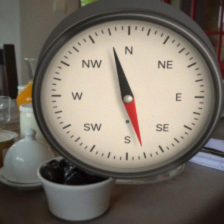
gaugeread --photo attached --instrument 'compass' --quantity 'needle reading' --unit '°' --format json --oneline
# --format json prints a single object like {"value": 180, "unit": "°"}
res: {"value": 165, "unit": "°"}
